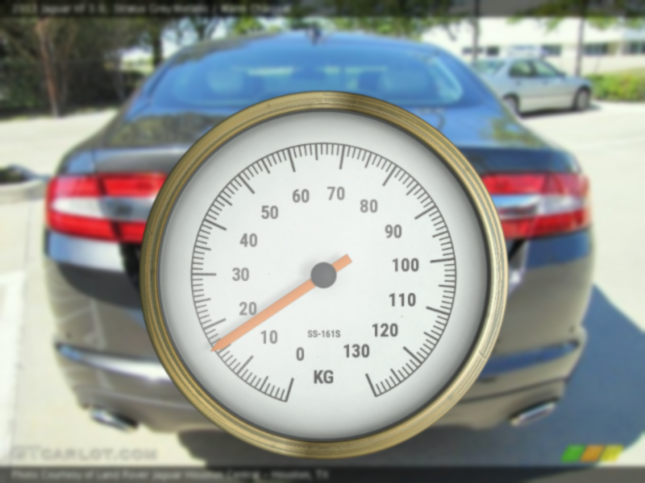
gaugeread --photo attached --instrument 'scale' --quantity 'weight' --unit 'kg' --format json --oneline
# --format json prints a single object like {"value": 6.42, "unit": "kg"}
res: {"value": 16, "unit": "kg"}
